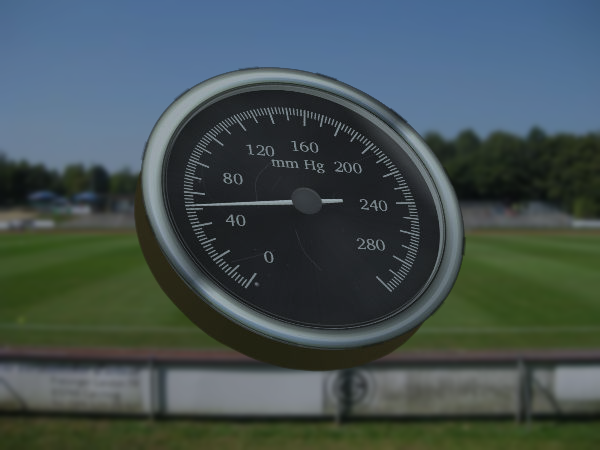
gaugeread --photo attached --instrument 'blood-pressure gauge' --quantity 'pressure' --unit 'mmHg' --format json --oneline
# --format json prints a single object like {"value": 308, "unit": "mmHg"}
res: {"value": 50, "unit": "mmHg"}
